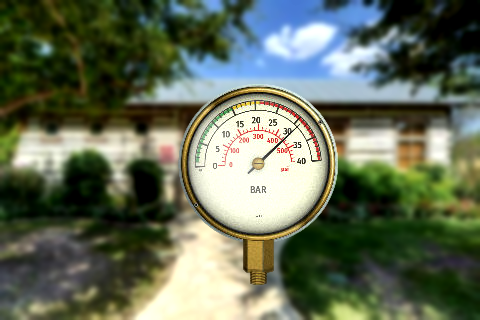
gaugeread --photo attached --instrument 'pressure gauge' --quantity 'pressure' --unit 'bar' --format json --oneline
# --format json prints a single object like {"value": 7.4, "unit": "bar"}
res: {"value": 31, "unit": "bar"}
